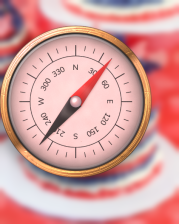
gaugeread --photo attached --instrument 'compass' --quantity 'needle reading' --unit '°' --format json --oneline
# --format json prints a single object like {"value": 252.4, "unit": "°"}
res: {"value": 40, "unit": "°"}
